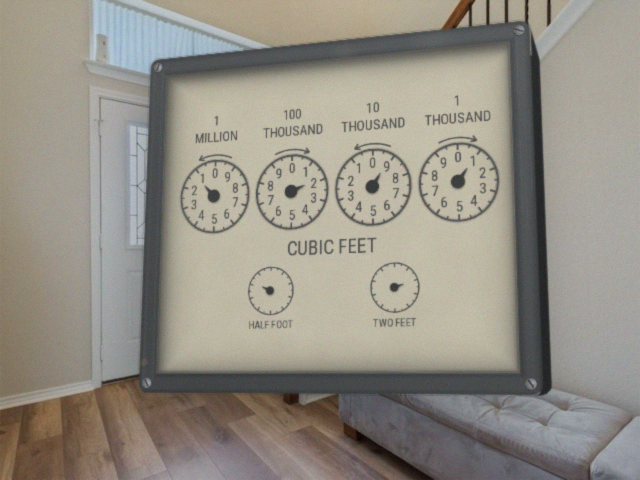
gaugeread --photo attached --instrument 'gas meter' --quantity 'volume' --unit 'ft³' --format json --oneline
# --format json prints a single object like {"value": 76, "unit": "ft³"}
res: {"value": 119100, "unit": "ft³"}
